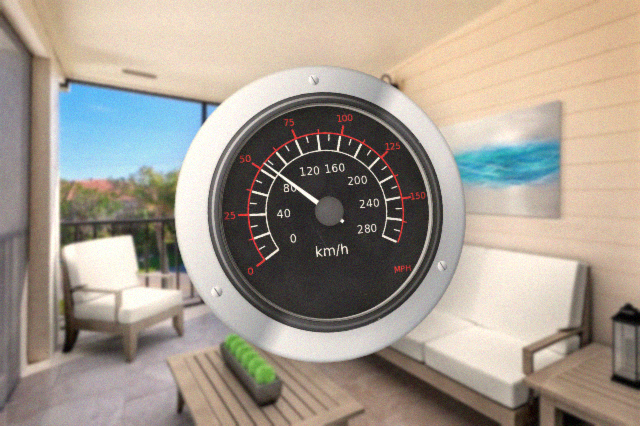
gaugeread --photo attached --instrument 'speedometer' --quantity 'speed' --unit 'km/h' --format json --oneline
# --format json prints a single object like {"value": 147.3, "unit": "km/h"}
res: {"value": 85, "unit": "km/h"}
